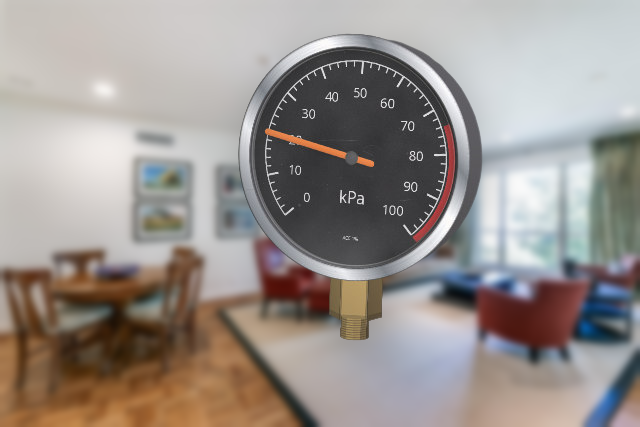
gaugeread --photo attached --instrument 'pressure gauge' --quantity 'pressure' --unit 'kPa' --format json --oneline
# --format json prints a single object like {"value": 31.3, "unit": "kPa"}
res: {"value": 20, "unit": "kPa"}
